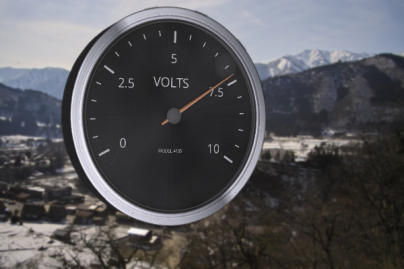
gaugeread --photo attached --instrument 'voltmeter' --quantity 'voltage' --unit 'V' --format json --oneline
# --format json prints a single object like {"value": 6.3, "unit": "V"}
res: {"value": 7.25, "unit": "V"}
